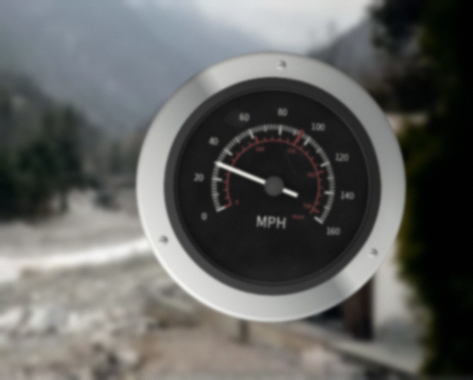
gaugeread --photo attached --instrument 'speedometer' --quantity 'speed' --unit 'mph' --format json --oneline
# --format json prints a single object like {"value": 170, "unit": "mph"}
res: {"value": 30, "unit": "mph"}
